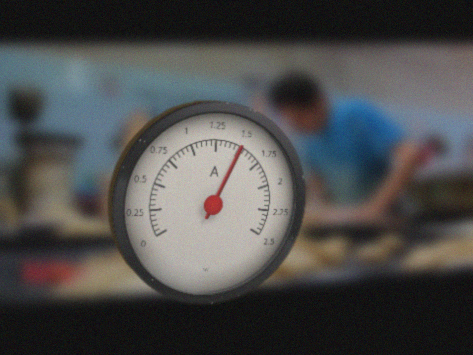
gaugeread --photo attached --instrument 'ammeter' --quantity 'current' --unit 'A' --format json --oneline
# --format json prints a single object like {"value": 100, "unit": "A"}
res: {"value": 1.5, "unit": "A"}
